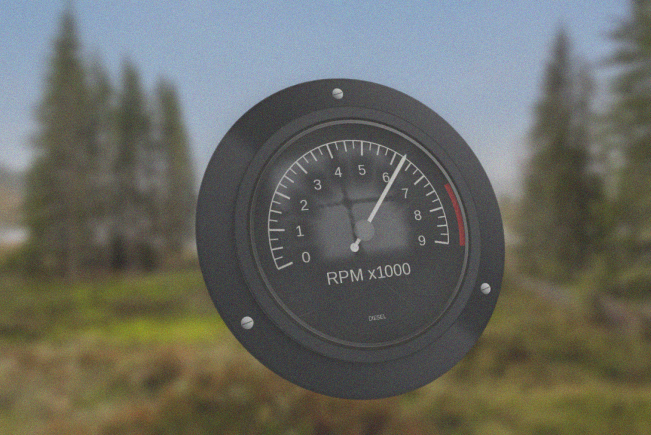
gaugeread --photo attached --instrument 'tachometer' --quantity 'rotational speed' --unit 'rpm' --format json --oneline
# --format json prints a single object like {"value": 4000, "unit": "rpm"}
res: {"value": 6250, "unit": "rpm"}
